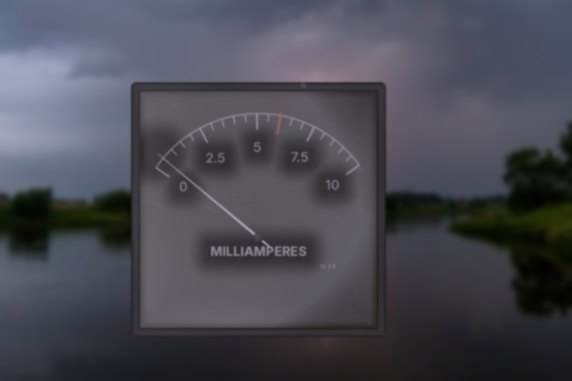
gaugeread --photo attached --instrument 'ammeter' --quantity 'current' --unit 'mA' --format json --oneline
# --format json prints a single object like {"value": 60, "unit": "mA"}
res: {"value": 0.5, "unit": "mA"}
